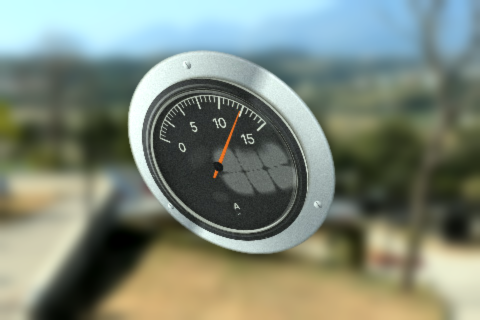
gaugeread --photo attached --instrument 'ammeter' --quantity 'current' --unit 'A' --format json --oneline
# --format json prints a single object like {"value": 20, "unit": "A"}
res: {"value": 12.5, "unit": "A"}
